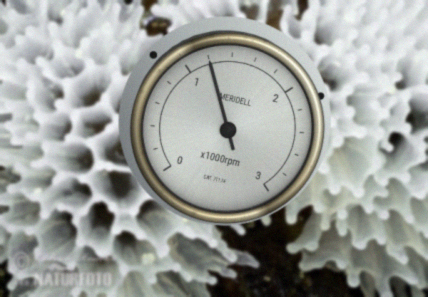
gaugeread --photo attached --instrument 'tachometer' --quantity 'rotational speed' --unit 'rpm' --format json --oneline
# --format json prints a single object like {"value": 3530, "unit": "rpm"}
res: {"value": 1200, "unit": "rpm"}
